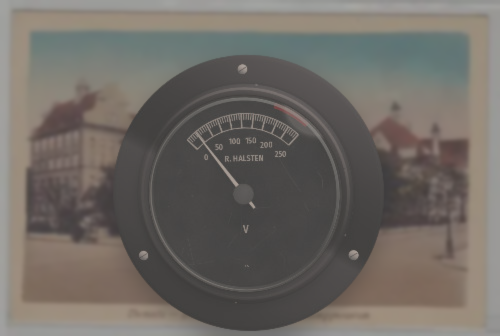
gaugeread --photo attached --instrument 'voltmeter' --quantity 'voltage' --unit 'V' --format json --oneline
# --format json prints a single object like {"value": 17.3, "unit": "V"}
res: {"value": 25, "unit": "V"}
